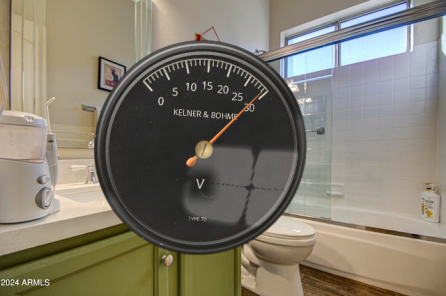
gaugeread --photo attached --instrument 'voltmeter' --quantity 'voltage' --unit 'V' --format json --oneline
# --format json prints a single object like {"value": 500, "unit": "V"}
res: {"value": 29, "unit": "V"}
